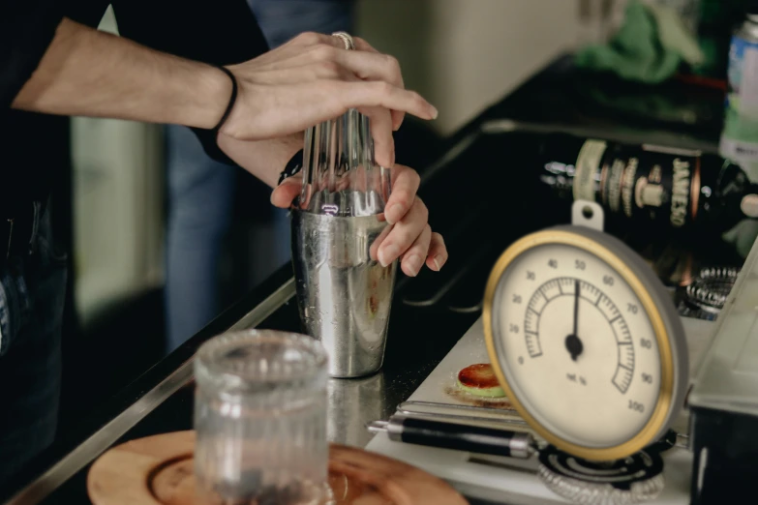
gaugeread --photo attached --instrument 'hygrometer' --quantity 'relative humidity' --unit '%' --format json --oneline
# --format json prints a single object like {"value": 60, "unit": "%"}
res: {"value": 50, "unit": "%"}
